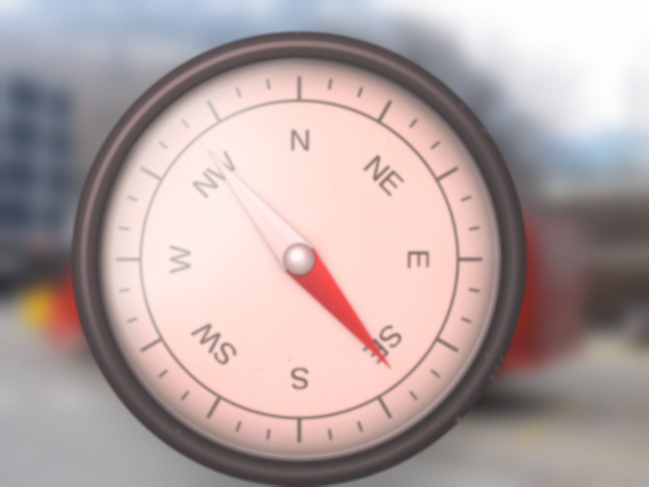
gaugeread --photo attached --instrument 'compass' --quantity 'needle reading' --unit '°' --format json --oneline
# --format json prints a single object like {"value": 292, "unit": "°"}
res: {"value": 140, "unit": "°"}
